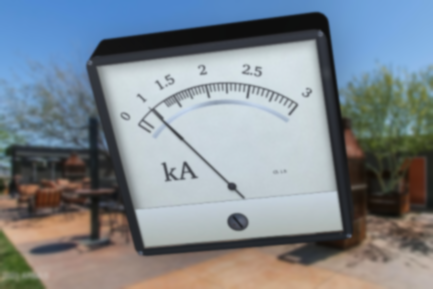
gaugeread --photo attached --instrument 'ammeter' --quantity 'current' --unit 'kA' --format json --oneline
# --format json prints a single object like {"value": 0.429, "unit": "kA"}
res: {"value": 1, "unit": "kA"}
